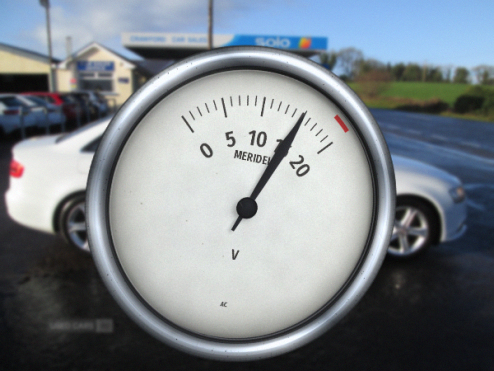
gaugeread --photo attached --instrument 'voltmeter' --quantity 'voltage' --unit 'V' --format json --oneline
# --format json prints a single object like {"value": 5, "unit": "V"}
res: {"value": 15, "unit": "V"}
